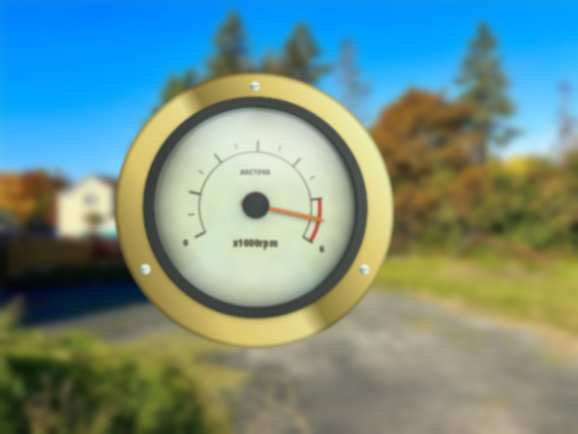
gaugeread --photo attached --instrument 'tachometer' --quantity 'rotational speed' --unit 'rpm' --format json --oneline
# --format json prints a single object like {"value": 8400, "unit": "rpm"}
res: {"value": 5500, "unit": "rpm"}
